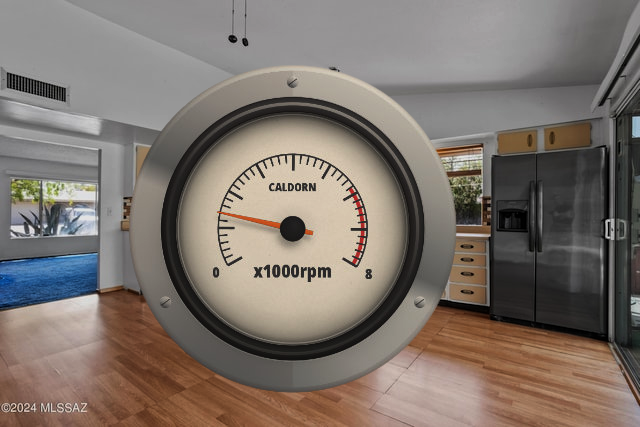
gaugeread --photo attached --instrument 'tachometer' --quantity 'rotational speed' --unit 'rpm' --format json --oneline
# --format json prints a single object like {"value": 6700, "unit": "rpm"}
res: {"value": 1400, "unit": "rpm"}
